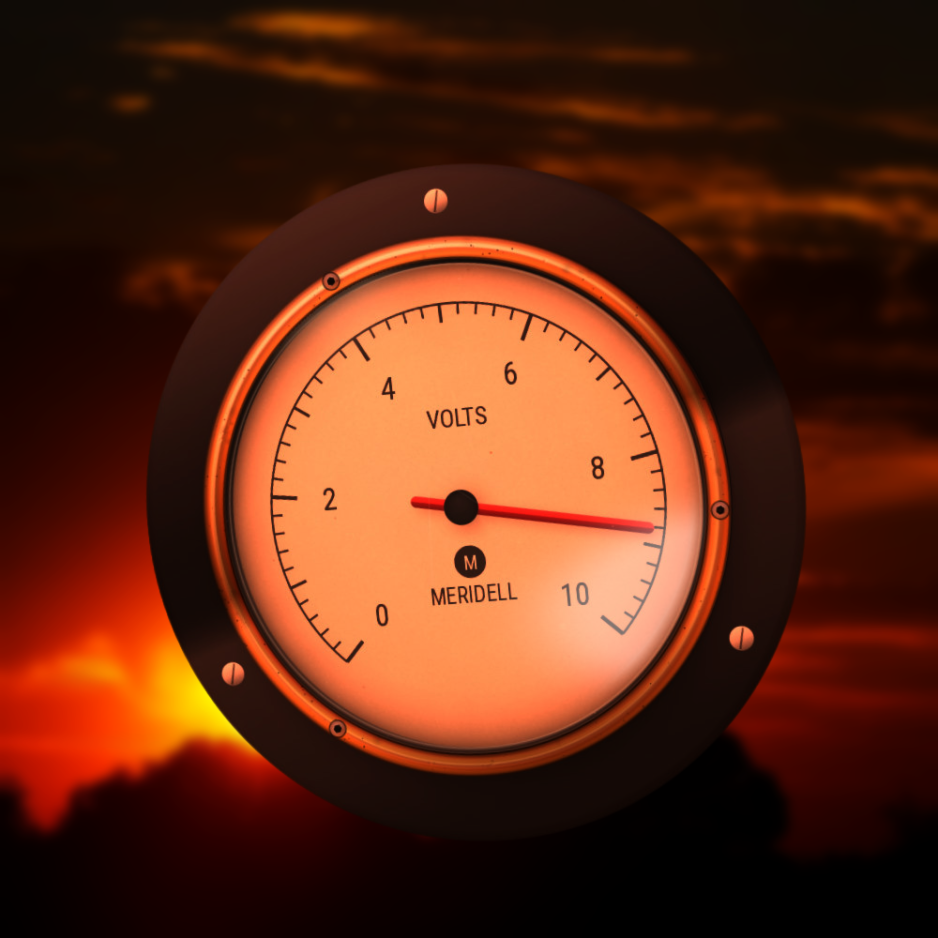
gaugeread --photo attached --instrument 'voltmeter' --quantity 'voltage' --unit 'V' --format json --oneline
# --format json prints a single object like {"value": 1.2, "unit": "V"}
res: {"value": 8.8, "unit": "V"}
